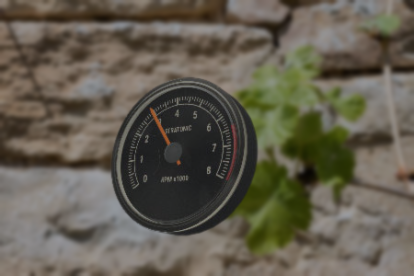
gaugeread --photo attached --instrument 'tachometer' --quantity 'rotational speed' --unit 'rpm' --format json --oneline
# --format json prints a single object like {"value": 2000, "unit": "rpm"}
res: {"value": 3000, "unit": "rpm"}
